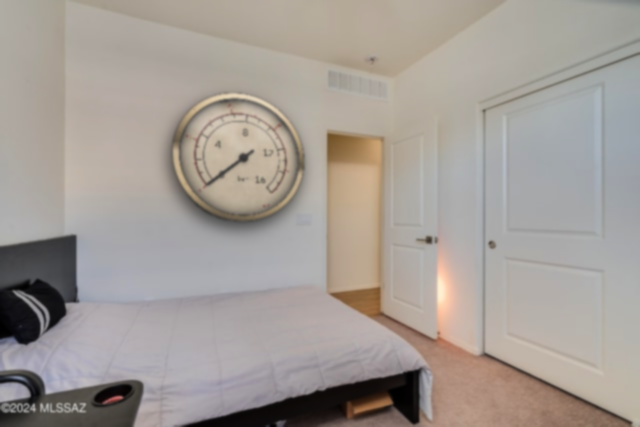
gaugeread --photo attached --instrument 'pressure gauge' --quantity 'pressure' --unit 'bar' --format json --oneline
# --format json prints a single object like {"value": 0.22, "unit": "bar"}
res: {"value": 0, "unit": "bar"}
